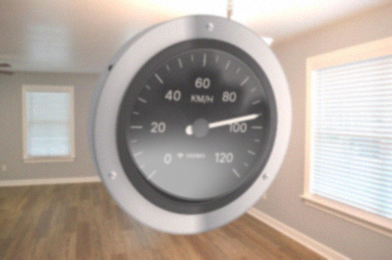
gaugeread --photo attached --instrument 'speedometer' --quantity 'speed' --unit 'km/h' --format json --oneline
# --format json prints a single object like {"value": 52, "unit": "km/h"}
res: {"value": 95, "unit": "km/h"}
